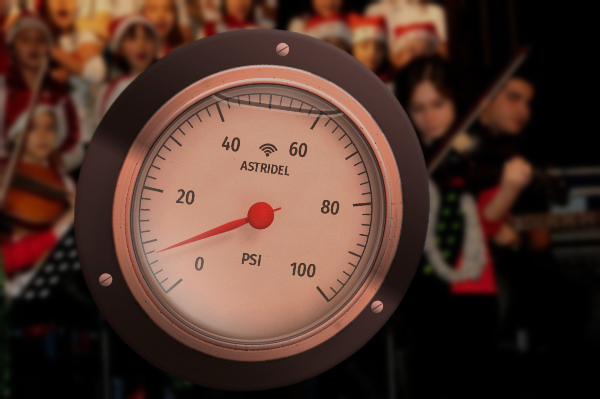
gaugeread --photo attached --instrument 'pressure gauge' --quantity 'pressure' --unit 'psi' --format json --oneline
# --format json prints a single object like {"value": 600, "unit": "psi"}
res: {"value": 8, "unit": "psi"}
